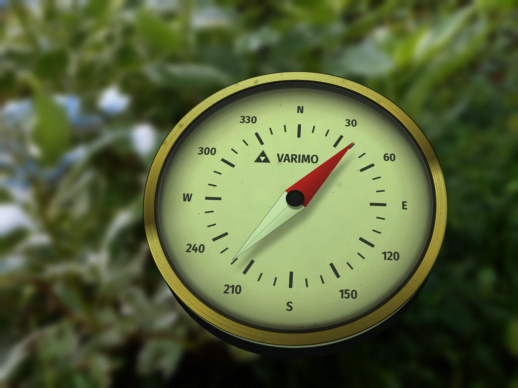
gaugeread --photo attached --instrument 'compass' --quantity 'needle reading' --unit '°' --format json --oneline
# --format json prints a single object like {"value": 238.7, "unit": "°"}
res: {"value": 40, "unit": "°"}
